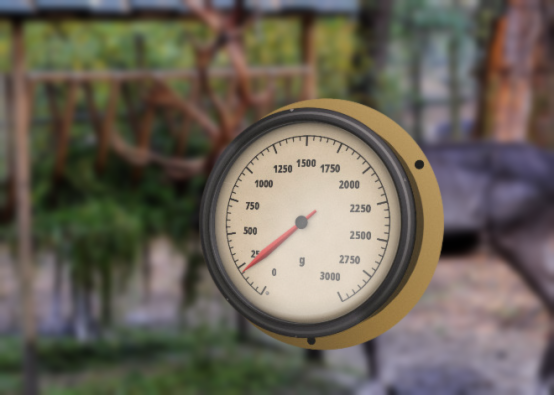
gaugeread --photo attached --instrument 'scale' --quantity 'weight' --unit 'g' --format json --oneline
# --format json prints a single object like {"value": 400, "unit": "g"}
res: {"value": 200, "unit": "g"}
